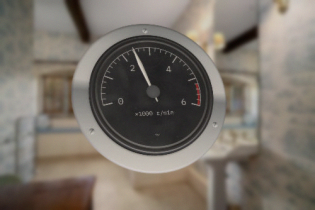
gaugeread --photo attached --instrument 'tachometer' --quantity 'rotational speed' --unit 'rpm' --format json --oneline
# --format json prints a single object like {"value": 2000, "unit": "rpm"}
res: {"value": 2400, "unit": "rpm"}
